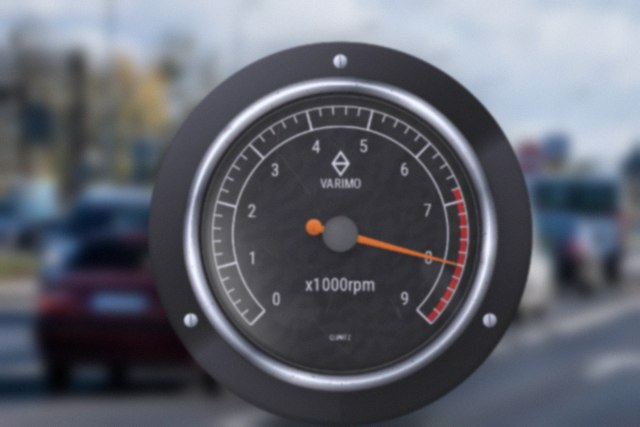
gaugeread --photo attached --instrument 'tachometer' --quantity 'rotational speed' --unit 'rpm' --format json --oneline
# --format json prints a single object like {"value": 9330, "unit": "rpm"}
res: {"value": 8000, "unit": "rpm"}
